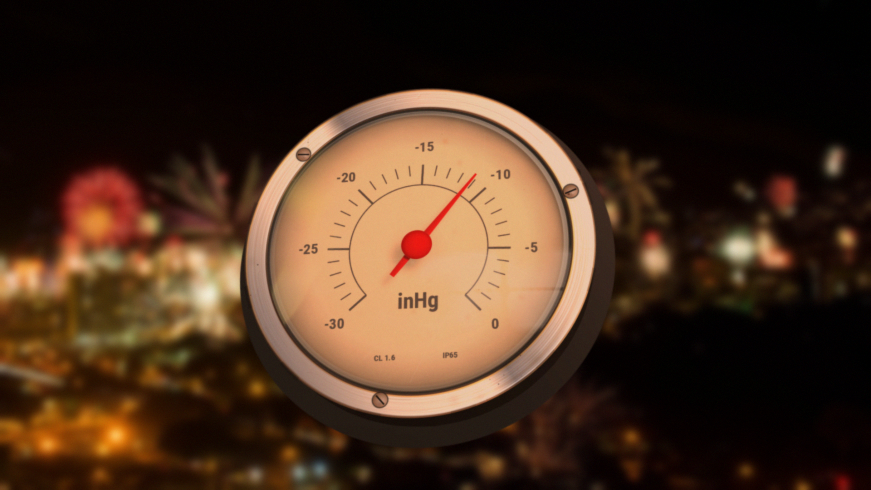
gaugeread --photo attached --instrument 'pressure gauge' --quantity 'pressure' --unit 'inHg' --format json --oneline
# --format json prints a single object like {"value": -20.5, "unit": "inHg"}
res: {"value": -11, "unit": "inHg"}
